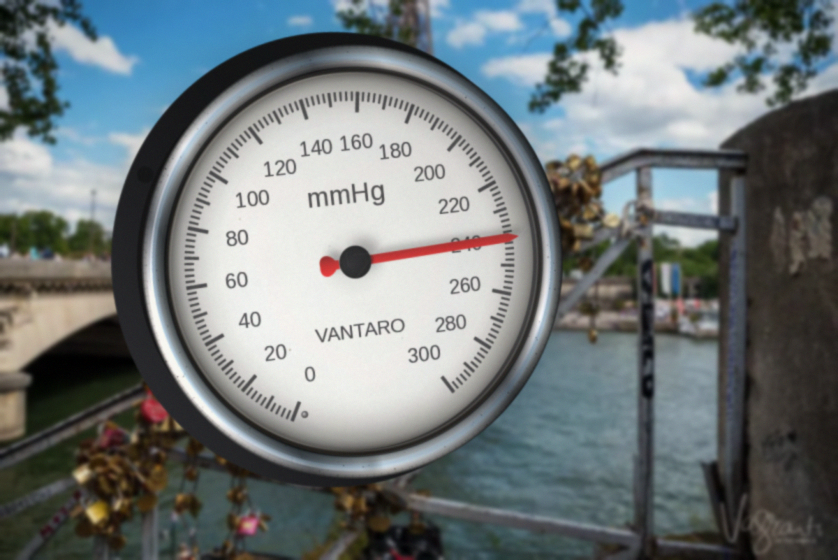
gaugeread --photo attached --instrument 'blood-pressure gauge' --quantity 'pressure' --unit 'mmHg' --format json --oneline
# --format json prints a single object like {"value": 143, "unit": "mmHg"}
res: {"value": 240, "unit": "mmHg"}
